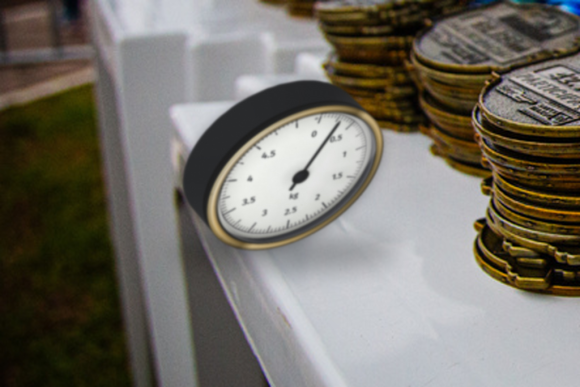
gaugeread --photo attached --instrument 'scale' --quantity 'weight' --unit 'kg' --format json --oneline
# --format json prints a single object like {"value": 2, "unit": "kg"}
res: {"value": 0.25, "unit": "kg"}
